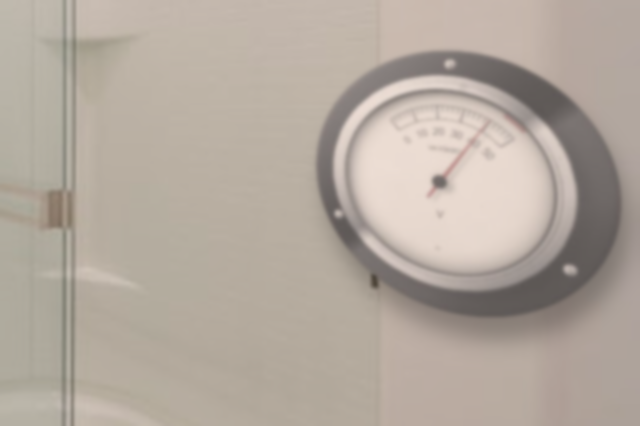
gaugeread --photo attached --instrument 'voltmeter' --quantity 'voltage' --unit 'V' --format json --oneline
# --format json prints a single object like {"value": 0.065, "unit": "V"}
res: {"value": 40, "unit": "V"}
